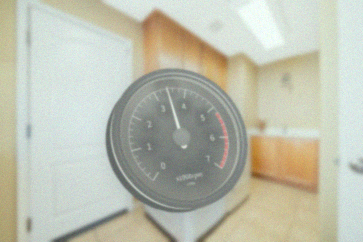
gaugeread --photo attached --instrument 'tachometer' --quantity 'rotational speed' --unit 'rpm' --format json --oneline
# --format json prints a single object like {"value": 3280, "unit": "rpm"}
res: {"value": 3400, "unit": "rpm"}
